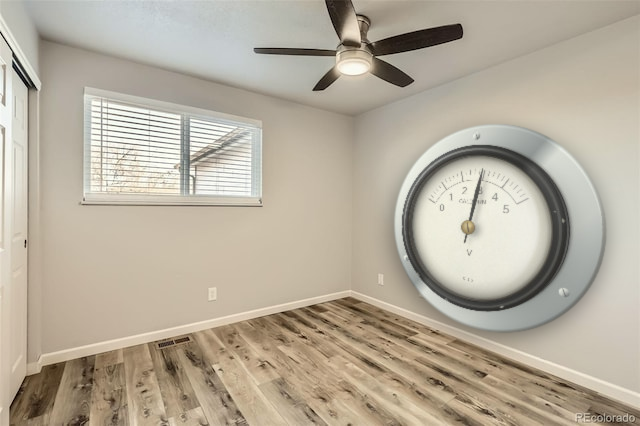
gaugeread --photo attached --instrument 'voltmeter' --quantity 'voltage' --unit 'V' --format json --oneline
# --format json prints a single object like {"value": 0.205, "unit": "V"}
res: {"value": 3, "unit": "V"}
